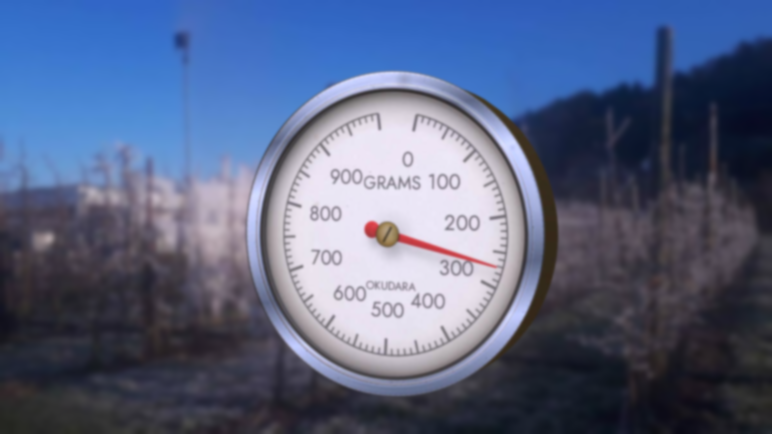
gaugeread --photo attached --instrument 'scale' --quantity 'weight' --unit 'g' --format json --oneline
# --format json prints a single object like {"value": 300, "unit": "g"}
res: {"value": 270, "unit": "g"}
